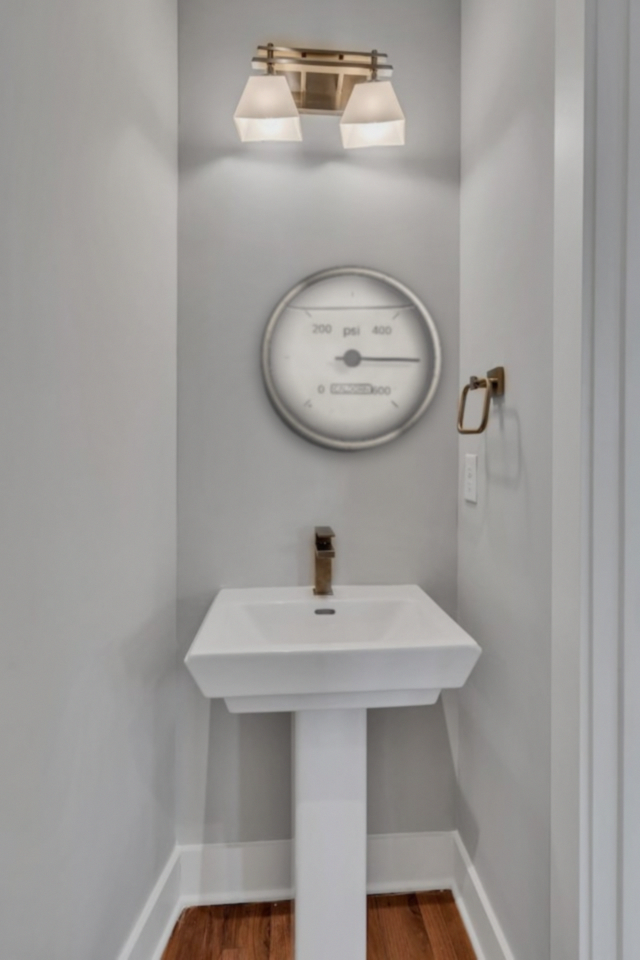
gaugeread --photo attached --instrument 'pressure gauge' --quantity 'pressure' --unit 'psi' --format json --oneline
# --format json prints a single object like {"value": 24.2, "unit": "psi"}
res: {"value": 500, "unit": "psi"}
